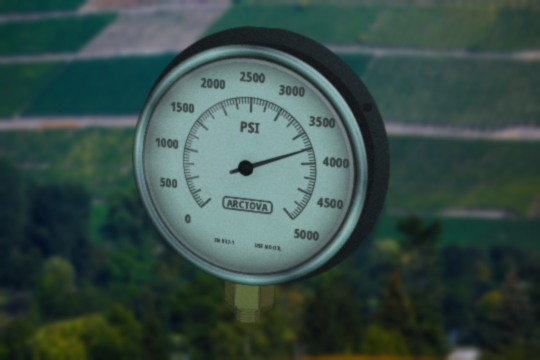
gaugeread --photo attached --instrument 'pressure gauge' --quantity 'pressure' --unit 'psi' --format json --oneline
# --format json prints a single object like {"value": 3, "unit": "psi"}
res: {"value": 3750, "unit": "psi"}
